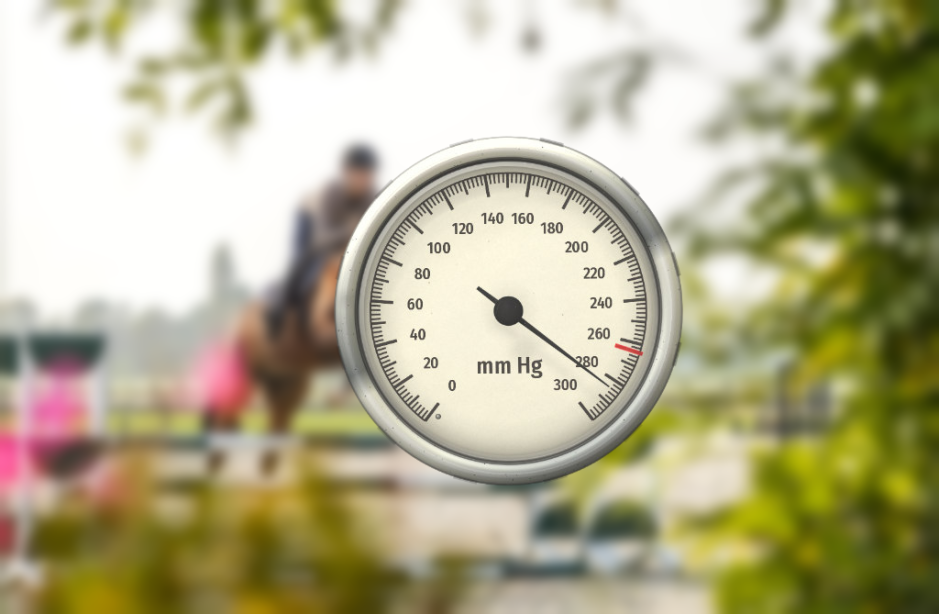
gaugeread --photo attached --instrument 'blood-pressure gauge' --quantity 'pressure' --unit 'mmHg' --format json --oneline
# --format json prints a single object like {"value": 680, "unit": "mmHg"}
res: {"value": 284, "unit": "mmHg"}
